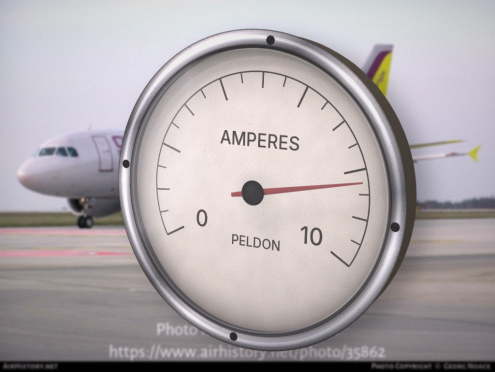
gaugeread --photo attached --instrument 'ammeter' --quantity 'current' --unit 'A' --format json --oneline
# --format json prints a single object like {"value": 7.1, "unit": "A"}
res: {"value": 8.25, "unit": "A"}
